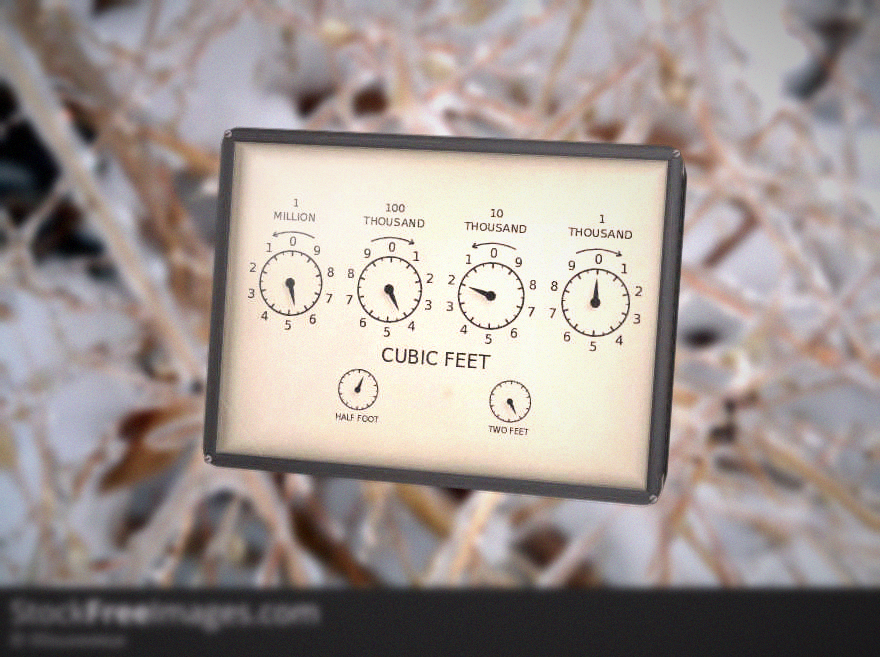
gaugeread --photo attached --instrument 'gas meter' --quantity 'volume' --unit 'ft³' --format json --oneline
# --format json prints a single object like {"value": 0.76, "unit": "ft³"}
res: {"value": 542000, "unit": "ft³"}
